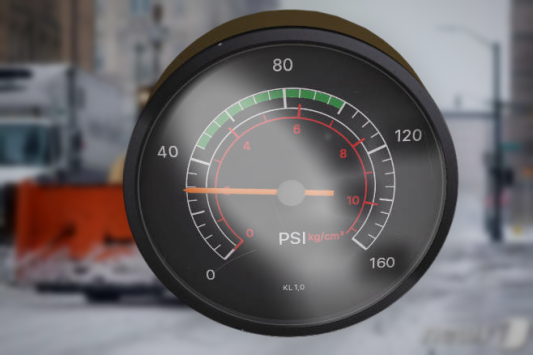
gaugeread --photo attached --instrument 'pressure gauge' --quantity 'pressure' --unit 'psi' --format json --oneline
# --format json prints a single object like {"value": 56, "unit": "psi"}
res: {"value": 30, "unit": "psi"}
